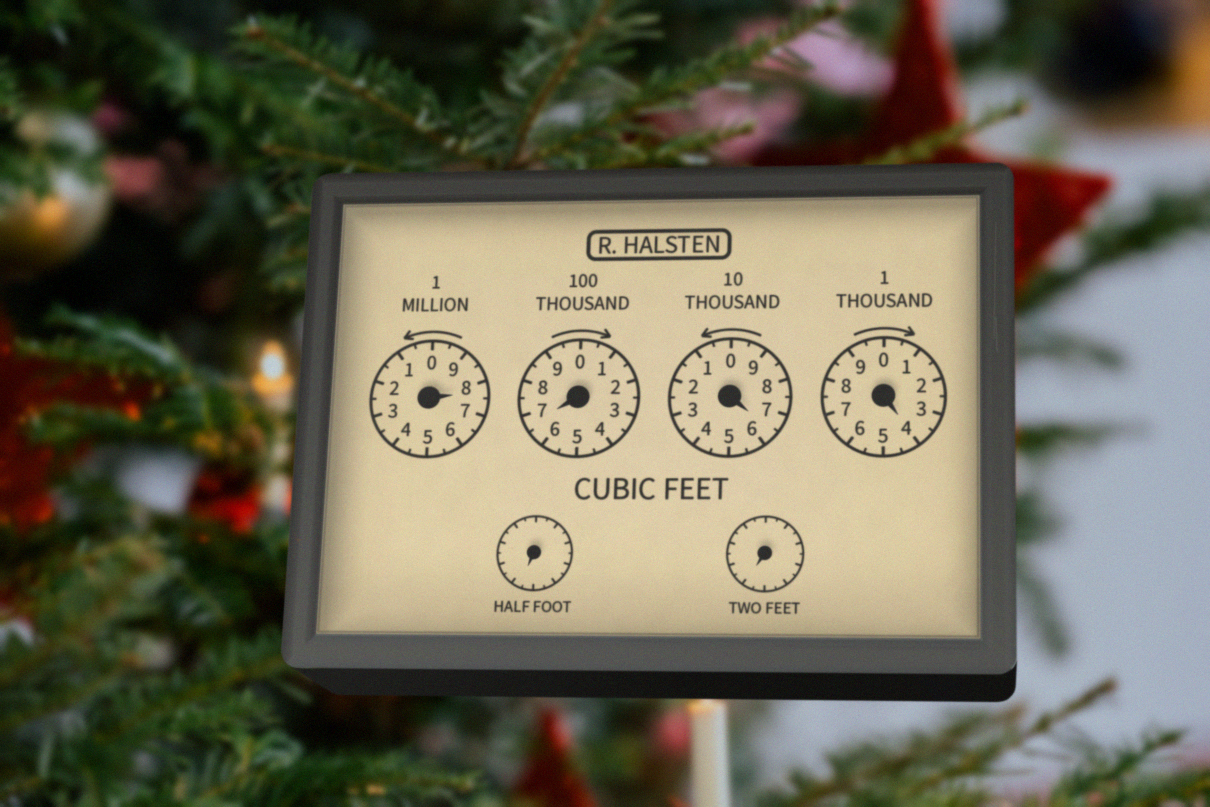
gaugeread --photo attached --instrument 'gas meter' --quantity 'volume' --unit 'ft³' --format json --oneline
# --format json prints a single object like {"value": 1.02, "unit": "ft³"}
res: {"value": 766400, "unit": "ft³"}
